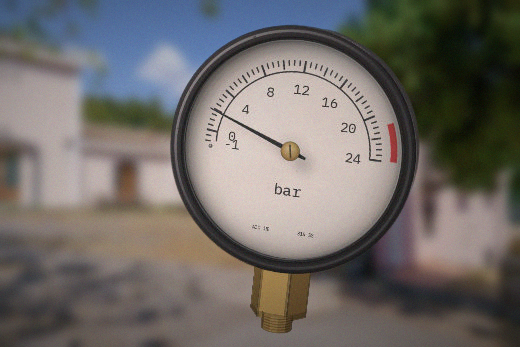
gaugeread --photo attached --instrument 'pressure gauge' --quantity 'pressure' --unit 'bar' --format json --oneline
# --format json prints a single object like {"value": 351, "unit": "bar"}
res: {"value": 2, "unit": "bar"}
